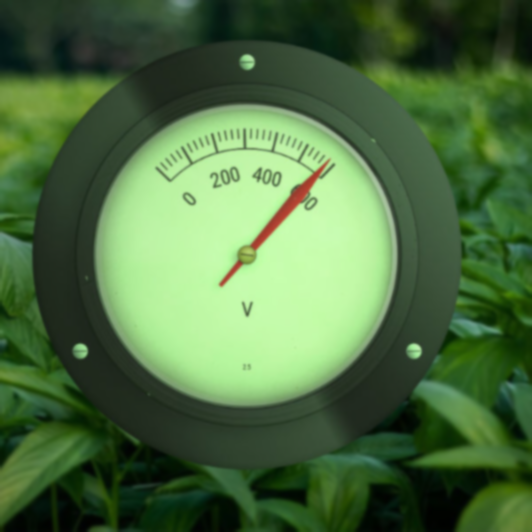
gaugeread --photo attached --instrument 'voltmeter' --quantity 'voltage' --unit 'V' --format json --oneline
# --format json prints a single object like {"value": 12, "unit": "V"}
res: {"value": 580, "unit": "V"}
